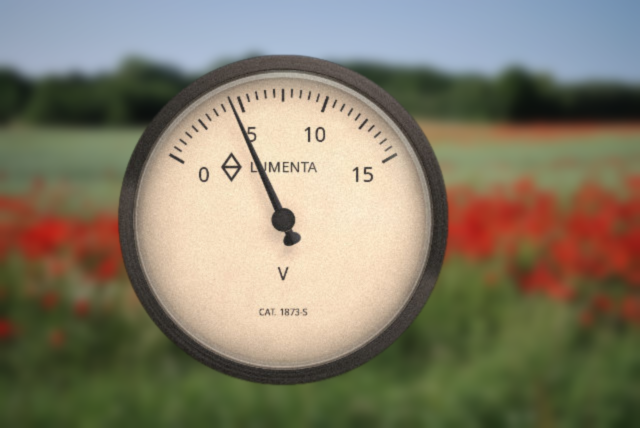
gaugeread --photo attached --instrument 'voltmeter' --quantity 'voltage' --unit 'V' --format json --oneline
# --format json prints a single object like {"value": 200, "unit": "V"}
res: {"value": 4.5, "unit": "V"}
